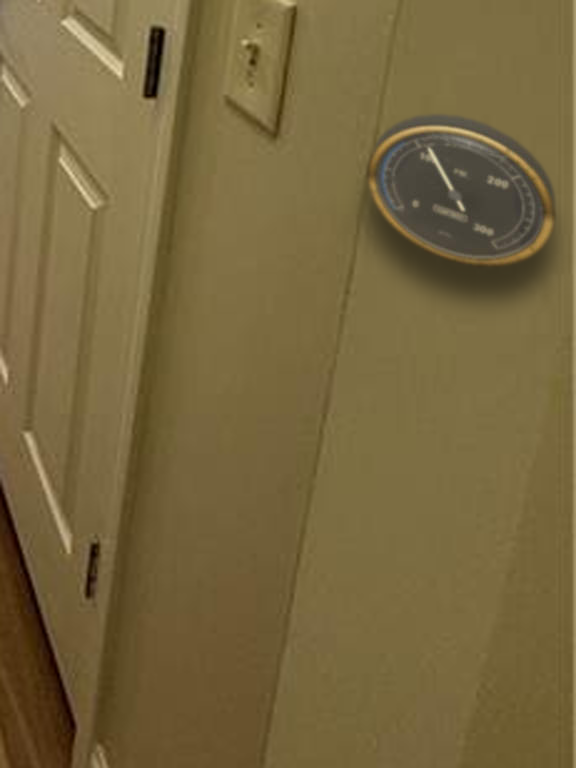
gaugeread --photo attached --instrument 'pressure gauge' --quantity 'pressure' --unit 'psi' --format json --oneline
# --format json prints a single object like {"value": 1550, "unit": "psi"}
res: {"value": 110, "unit": "psi"}
